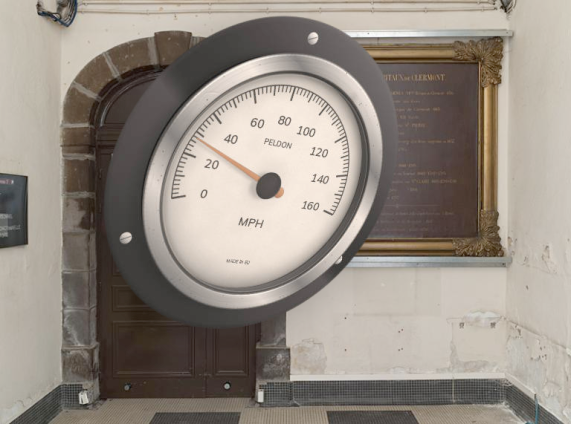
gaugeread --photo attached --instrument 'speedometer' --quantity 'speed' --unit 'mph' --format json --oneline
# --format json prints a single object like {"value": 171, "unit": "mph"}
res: {"value": 28, "unit": "mph"}
